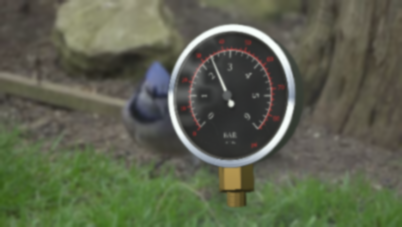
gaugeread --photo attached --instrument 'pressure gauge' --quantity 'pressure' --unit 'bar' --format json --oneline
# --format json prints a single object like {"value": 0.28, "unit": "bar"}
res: {"value": 2.4, "unit": "bar"}
